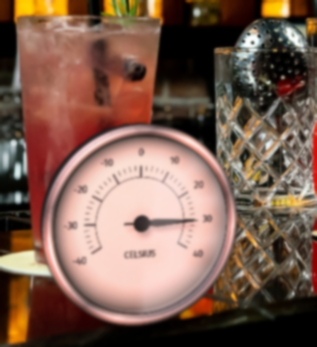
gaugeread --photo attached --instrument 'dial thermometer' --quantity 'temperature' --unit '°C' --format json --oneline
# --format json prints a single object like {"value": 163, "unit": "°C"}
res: {"value": 30, "unit": "°C"}
